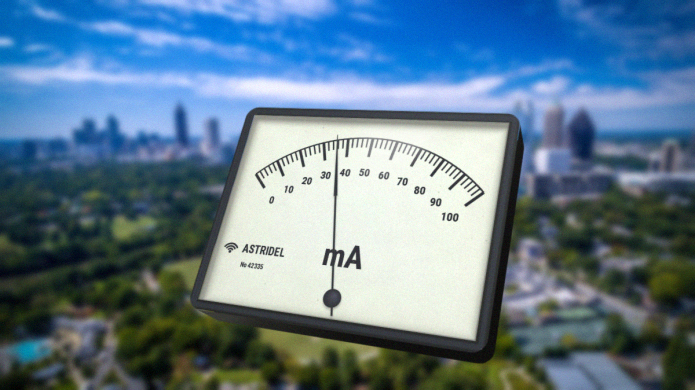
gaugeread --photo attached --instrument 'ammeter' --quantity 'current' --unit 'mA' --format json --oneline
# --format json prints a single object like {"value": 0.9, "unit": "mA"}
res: {"value": 36, "unit": "mA"}
